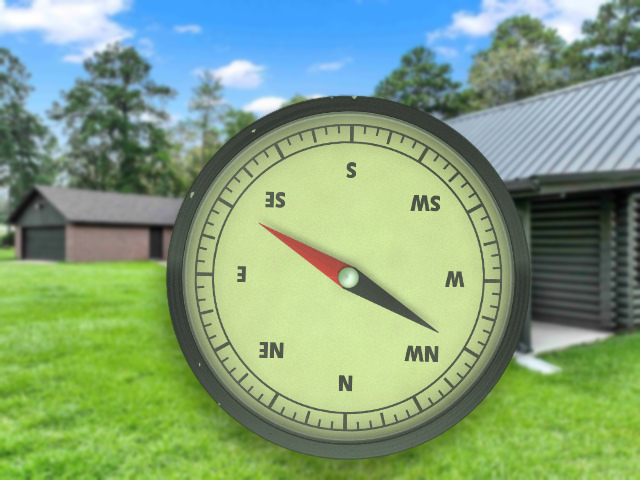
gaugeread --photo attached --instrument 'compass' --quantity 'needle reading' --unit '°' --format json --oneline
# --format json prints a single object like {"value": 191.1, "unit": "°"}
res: {"value": 120, "unit": "°"}
